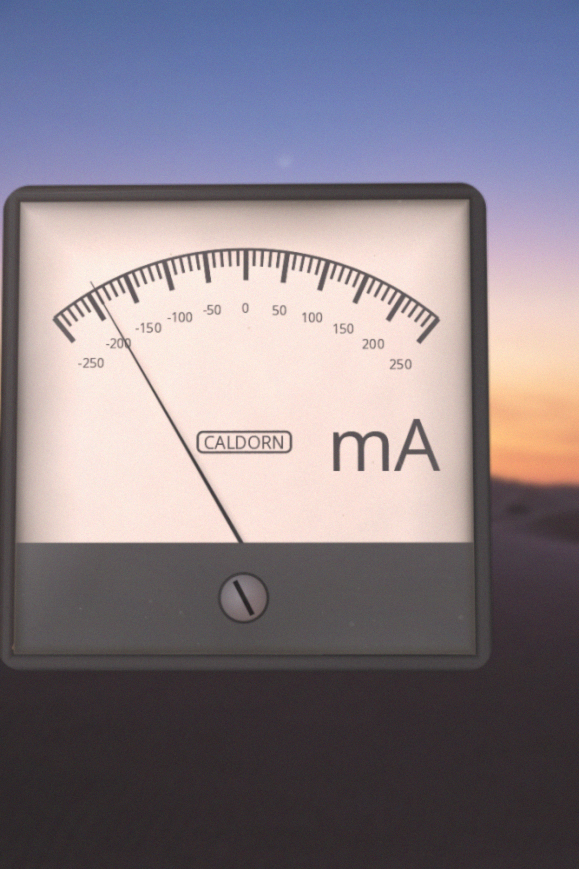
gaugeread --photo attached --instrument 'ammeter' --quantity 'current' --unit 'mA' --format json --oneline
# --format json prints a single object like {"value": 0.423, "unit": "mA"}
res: {"value": -190, "unit": "mA"}
